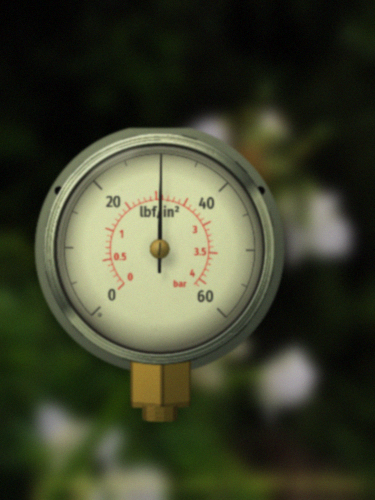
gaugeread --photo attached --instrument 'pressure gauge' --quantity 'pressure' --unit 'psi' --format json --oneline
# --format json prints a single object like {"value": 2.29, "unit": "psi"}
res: {"value": 30, "unit": "psi"}
